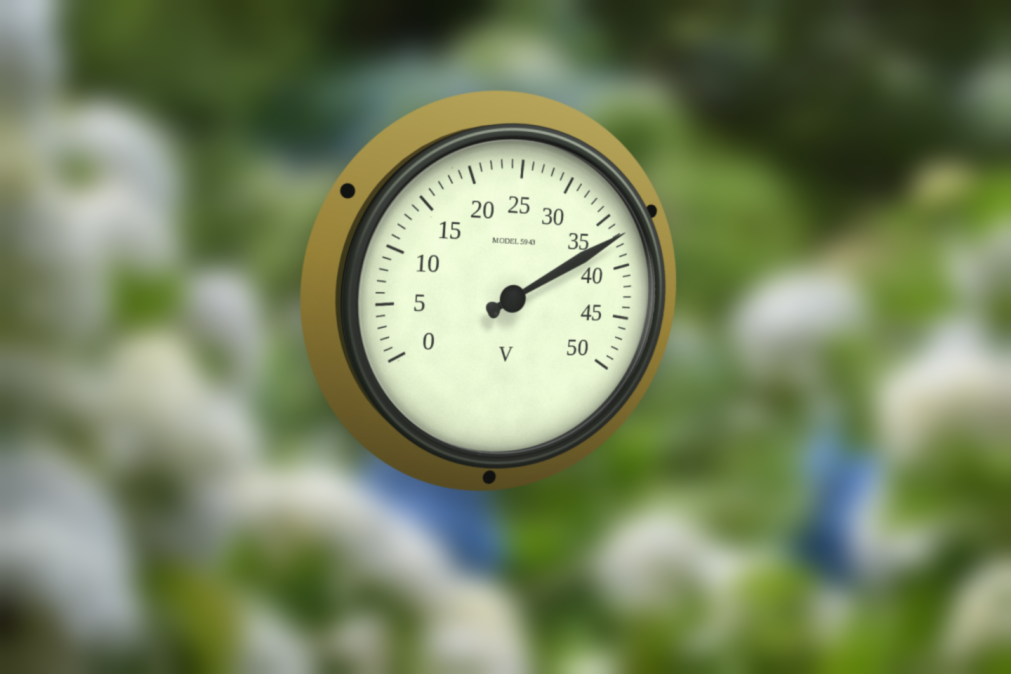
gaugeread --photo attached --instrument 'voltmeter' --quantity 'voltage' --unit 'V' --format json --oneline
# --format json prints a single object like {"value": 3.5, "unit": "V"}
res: {"value": 37, "unit": "V"}
